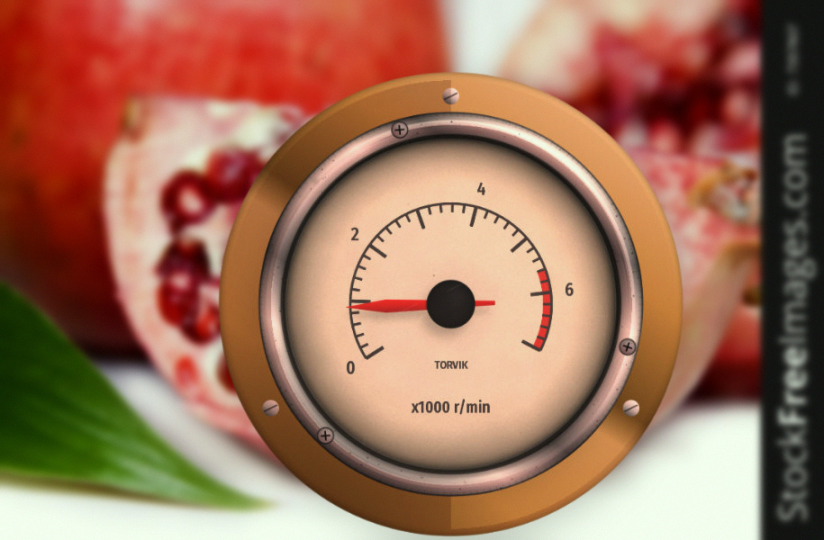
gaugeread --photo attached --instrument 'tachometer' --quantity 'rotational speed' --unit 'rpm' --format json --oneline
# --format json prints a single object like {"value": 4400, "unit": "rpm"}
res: {"value": 900, "unit": "rpm"}
